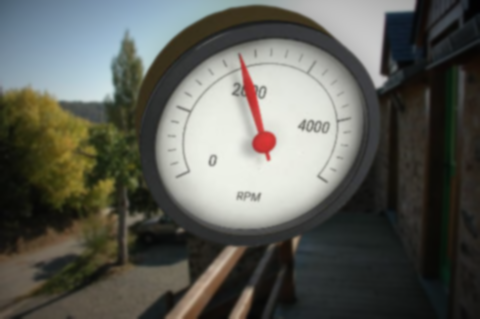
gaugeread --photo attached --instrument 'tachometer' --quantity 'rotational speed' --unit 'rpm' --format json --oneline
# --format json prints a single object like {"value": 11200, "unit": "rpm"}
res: {"value": 2000, "unit": "rpm"}
